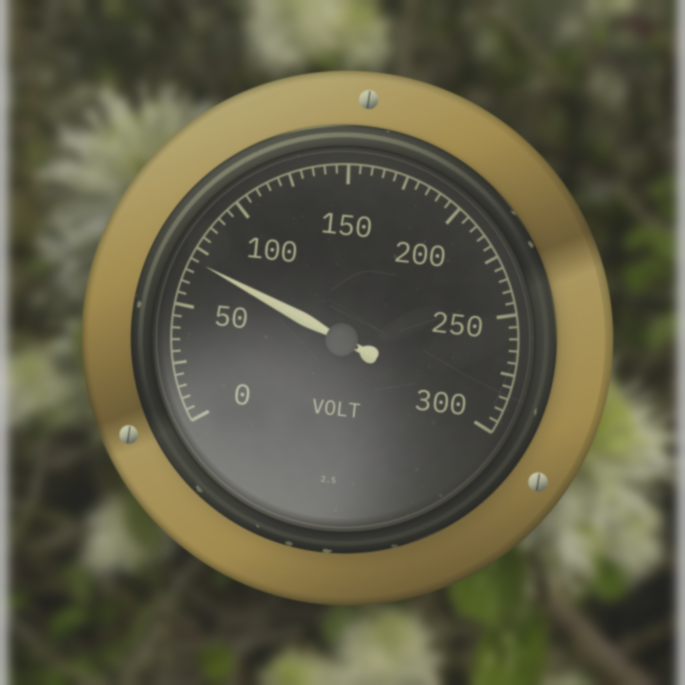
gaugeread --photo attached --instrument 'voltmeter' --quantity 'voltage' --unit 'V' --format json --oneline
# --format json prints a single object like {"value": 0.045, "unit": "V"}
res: {"value": 70, "unit": "V"}
